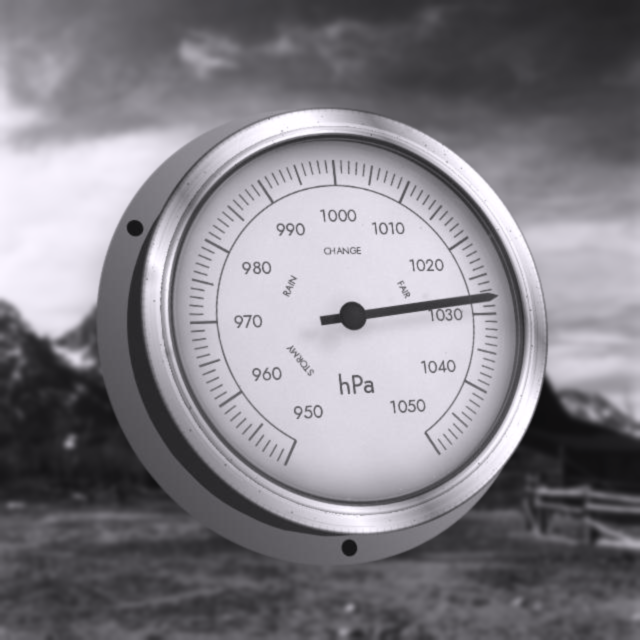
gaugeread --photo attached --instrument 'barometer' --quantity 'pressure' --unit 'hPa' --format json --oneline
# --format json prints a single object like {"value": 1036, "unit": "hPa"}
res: {"value": 1028, "unit": "hPa"}
